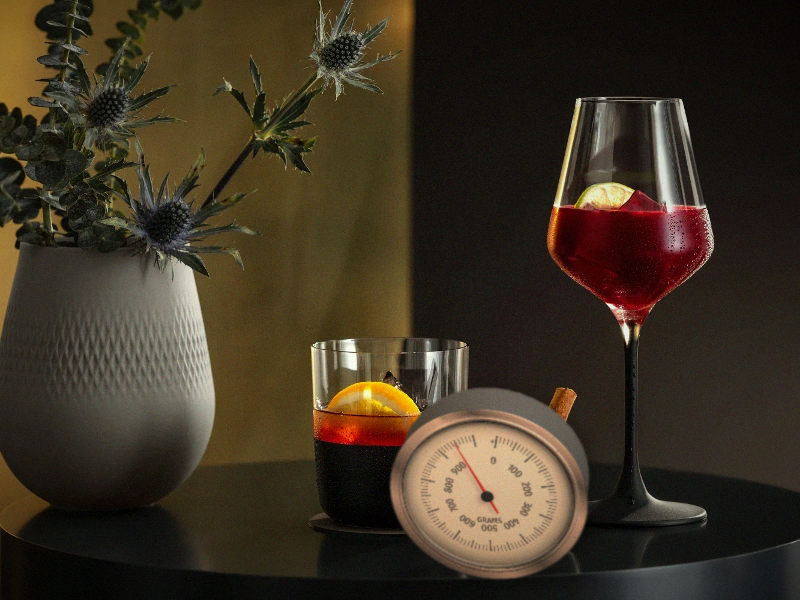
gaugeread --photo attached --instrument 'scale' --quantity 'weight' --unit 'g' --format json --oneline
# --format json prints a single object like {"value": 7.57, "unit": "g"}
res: {"value": 950, "unit": "g"}
